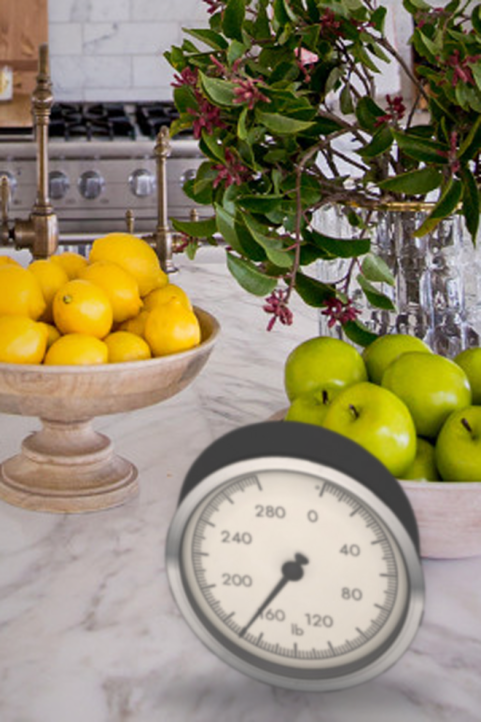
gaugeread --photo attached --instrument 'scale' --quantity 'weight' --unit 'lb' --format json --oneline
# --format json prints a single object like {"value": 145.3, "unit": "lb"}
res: {"value": 170, "unit": "lb"}
